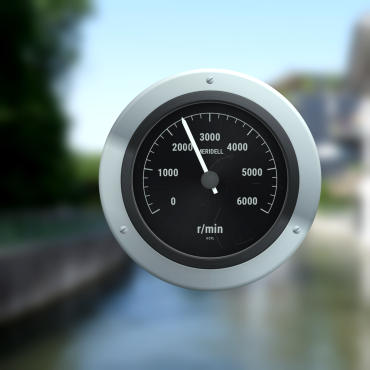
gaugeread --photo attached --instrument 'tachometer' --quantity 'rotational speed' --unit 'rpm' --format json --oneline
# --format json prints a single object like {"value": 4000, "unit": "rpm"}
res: {"value": 2400, "unit": "rpm"}
